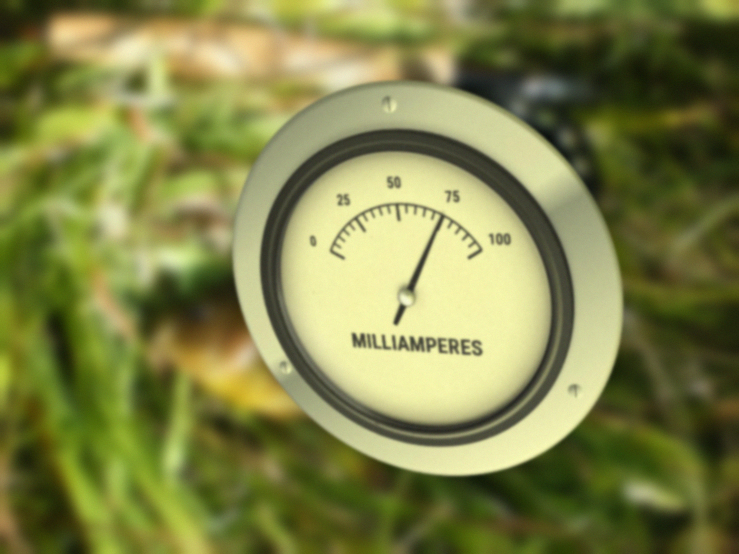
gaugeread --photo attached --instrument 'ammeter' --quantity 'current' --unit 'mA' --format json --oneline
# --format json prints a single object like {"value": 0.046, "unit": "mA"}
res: {"value": 75, "unit": "mA"}
